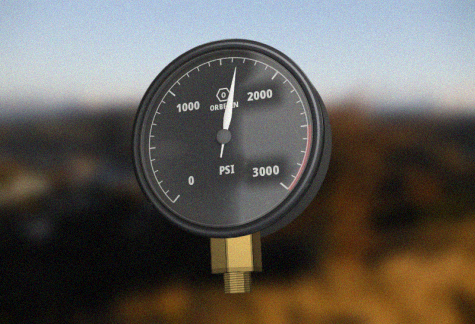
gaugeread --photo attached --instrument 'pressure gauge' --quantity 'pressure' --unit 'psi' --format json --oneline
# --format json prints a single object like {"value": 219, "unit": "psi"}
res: {"value": 1650, "unit": "psi"}
